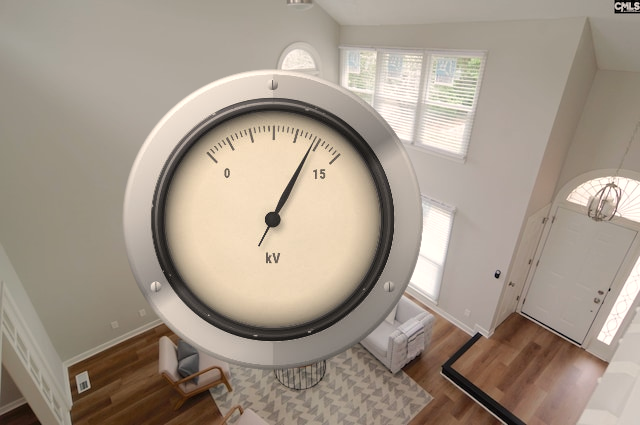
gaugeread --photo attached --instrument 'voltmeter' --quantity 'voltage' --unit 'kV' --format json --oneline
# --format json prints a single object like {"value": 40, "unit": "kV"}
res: {"value": 12, "unit": "kV"}
